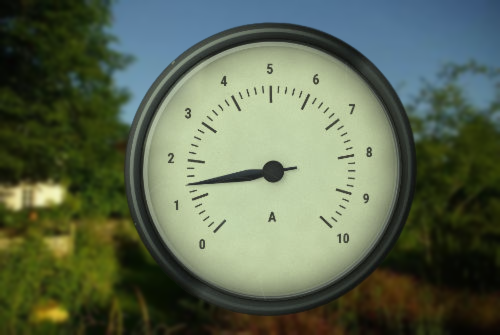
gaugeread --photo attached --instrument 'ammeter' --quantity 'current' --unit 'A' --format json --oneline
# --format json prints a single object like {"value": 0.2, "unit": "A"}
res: {"value": 1.4, "unit": "A"}
